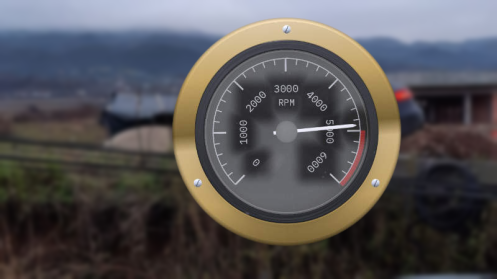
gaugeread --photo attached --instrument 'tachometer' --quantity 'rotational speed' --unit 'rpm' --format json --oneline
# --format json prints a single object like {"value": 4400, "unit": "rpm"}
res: {"value": 4900, "unit": "rpm"}
